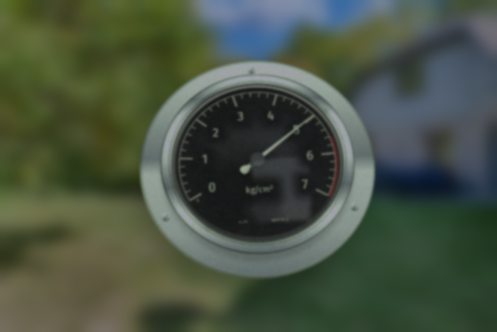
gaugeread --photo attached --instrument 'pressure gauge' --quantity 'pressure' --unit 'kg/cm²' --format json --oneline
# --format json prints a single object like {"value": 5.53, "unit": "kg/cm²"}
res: {"value": 5, "unit": "kg/cm²"}
